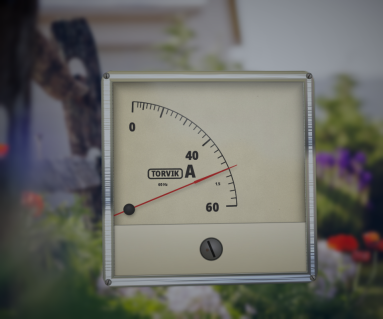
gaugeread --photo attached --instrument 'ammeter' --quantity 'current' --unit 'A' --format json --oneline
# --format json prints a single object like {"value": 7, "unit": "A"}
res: {"value": 50, "unit": "A"}
